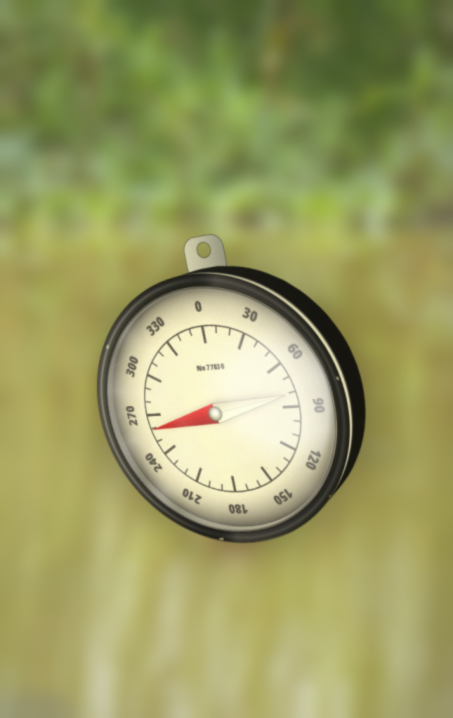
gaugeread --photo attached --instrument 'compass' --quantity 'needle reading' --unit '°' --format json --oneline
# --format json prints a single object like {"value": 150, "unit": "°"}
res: {"value": 260, "unit": "°"}
